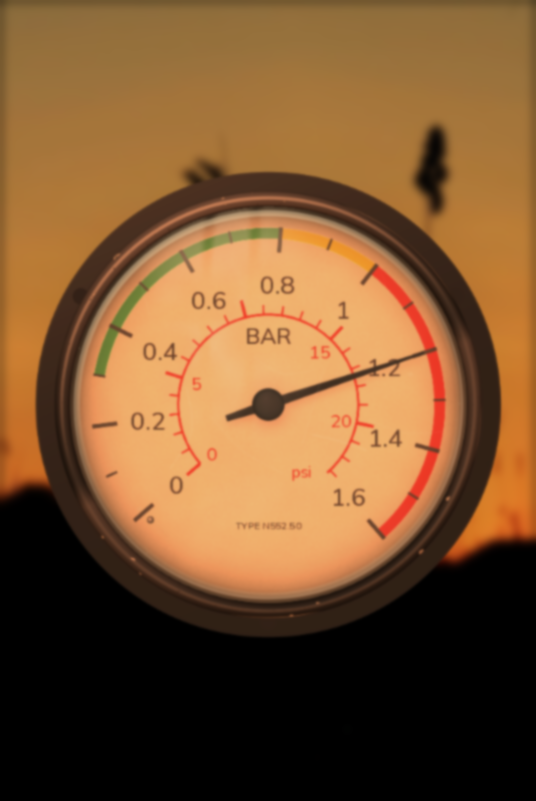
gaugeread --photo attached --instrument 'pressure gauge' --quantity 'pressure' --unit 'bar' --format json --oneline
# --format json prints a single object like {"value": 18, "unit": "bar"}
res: {"value": 1.2, "unit": "bar"}
